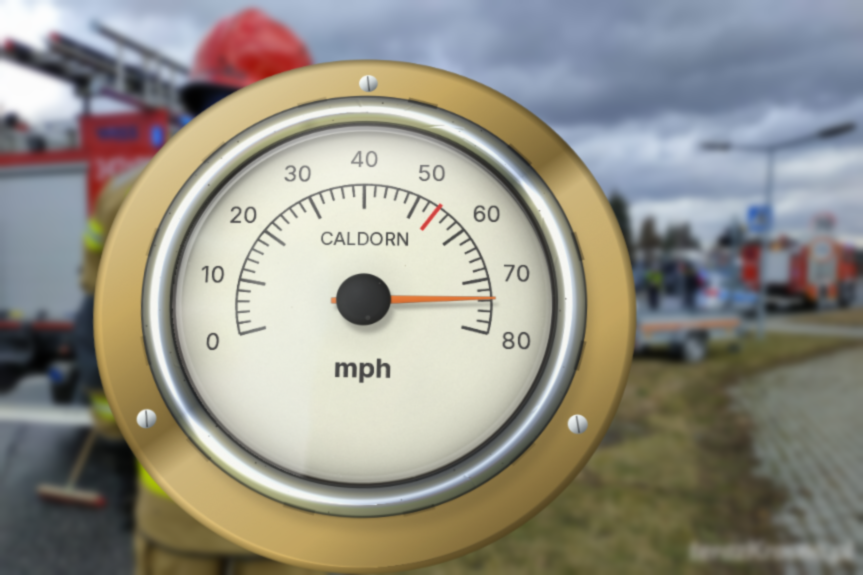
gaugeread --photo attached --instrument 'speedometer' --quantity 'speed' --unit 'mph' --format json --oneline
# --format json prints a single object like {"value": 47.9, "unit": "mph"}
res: {"value": 74, "unit": "mph"}
